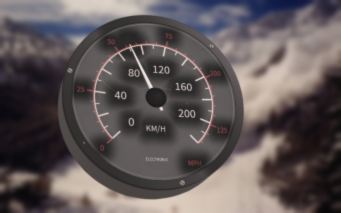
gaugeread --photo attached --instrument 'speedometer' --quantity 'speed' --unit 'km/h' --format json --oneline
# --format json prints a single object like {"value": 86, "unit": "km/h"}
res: {"value": 90, "unit": "km/h"}
